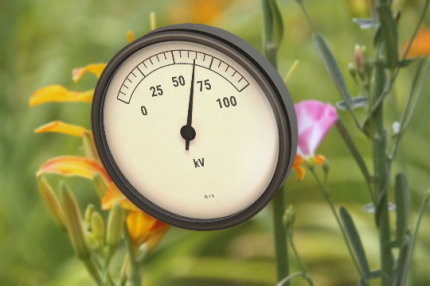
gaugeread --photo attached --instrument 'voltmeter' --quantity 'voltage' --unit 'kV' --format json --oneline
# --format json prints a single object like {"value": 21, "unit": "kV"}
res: {"value": 65, "unit": "kV"}
